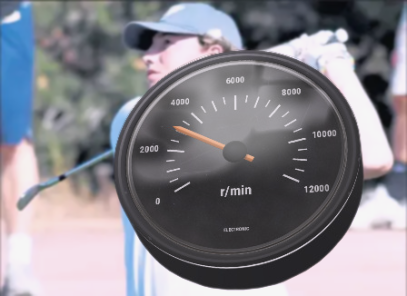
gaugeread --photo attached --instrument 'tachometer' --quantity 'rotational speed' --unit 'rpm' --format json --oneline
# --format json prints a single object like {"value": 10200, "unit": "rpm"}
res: {"value": 3000, "unit": "rpm"}
